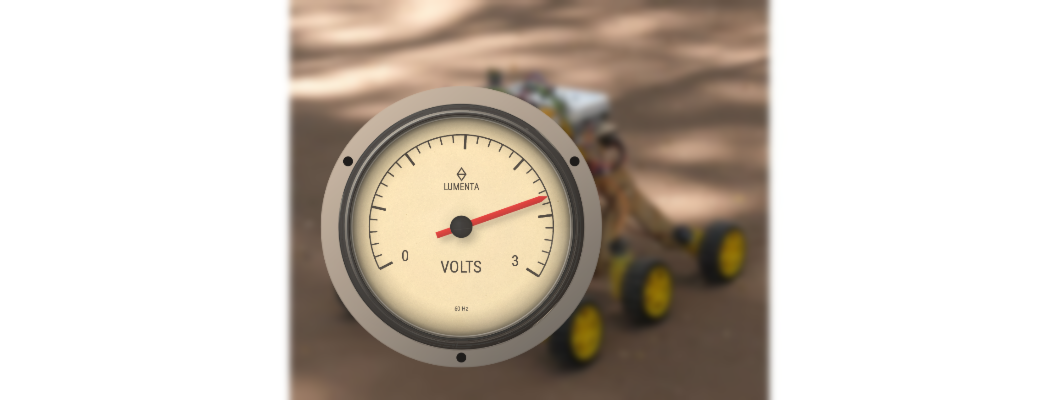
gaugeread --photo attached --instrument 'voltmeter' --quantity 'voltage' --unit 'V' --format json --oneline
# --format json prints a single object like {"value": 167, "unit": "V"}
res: {"value": 2.35, "unit": "V"}
